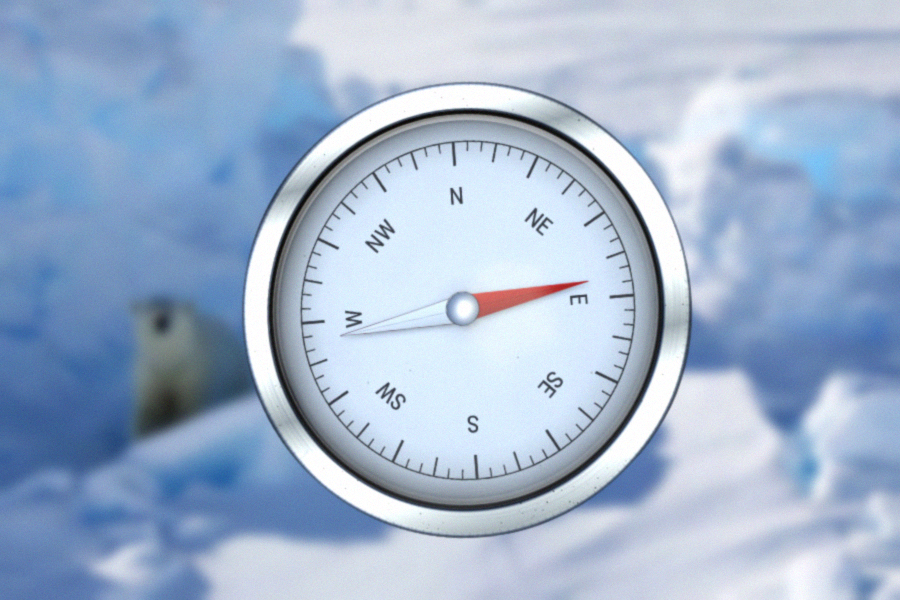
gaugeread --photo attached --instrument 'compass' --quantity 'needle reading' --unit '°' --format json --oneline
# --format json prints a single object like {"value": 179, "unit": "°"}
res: {"value": 82.5, "unit": "°"}
